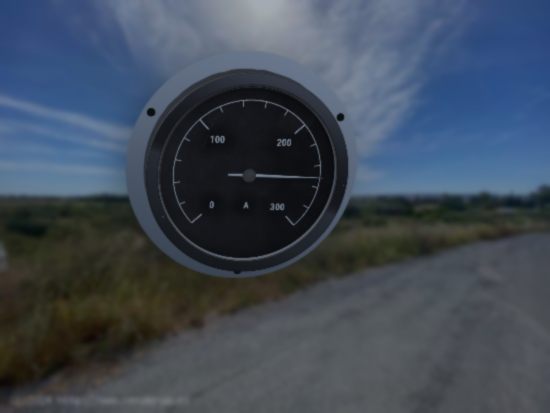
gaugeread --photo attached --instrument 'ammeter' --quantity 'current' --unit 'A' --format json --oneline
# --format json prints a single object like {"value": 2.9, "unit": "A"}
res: {"value": 250, "unit": "A"}
